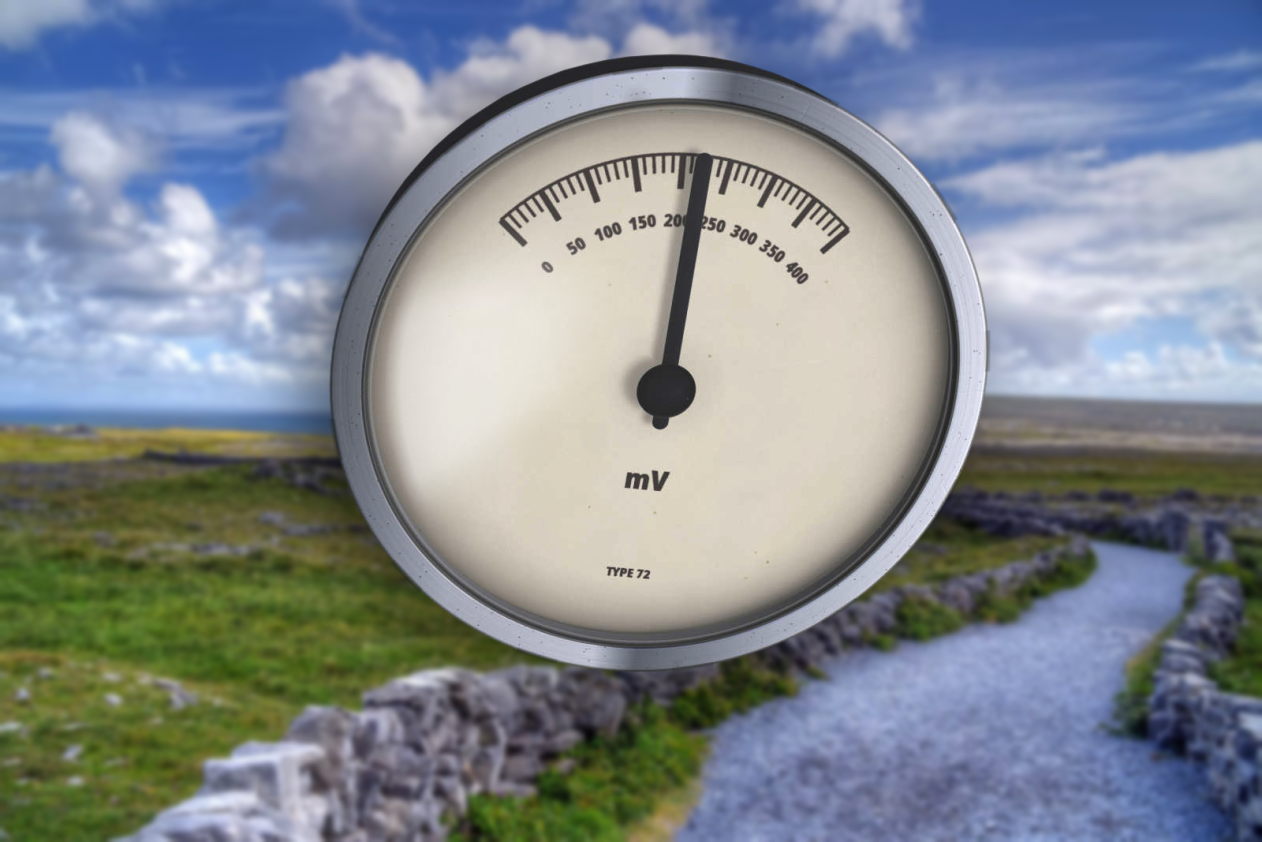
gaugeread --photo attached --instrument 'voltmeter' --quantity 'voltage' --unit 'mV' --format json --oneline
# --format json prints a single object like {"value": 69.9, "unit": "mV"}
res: {"value": 220, "unit": "mV"}
